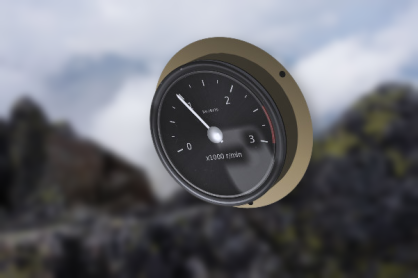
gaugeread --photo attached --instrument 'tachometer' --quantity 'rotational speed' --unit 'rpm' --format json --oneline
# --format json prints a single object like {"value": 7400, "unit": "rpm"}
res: {"value": 1000, "unit": "rpm"}
